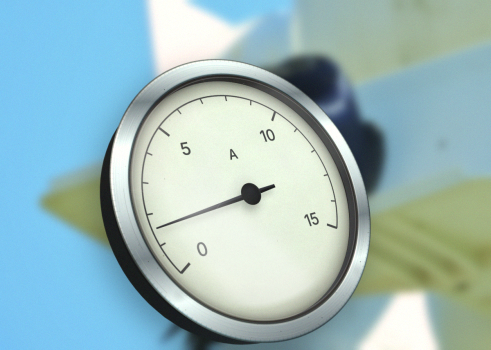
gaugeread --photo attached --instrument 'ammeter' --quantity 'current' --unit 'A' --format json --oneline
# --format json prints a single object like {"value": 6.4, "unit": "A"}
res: {"value": 1.5, "unit": "A"}
